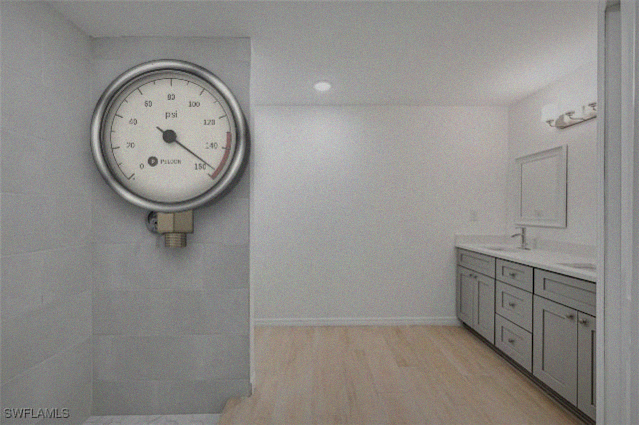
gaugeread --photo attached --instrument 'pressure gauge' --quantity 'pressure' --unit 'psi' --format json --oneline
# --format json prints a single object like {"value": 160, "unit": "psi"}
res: {"value": 155, "unit": "psi"}
